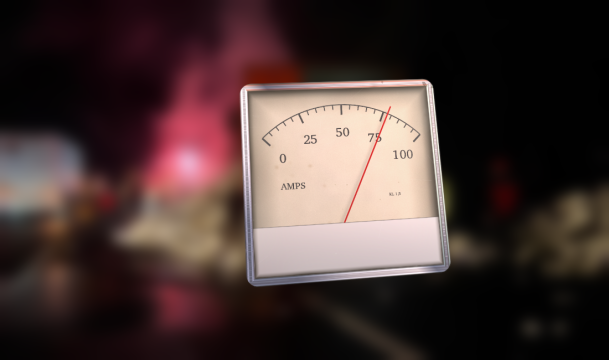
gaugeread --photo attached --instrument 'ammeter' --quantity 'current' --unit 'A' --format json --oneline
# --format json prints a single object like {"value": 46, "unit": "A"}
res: {"value": 77.5, "unit": "A"}
